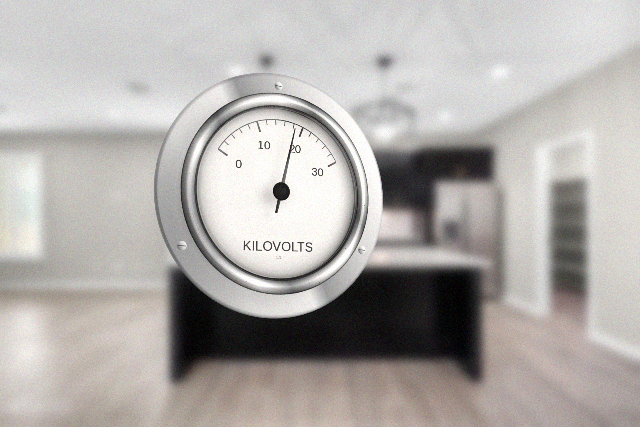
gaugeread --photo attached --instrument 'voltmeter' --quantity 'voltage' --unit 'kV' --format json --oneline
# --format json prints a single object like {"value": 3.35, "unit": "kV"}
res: {"value": 18, "unit": "kV"}
